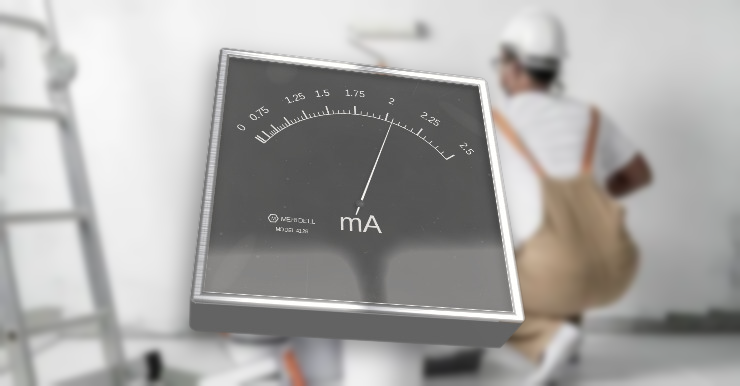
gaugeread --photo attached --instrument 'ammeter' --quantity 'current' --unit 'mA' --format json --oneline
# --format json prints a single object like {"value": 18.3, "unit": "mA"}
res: {"value": 2.05, "unit": "mA"}
